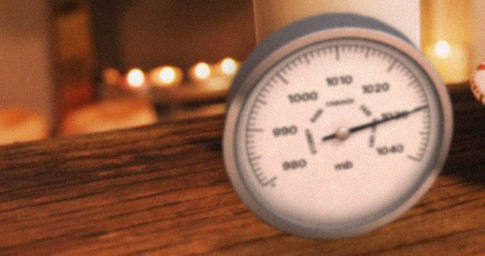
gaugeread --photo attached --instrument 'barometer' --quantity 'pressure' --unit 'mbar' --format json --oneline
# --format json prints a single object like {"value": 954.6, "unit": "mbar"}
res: {"value": 1030, "unit": "mbar"}
